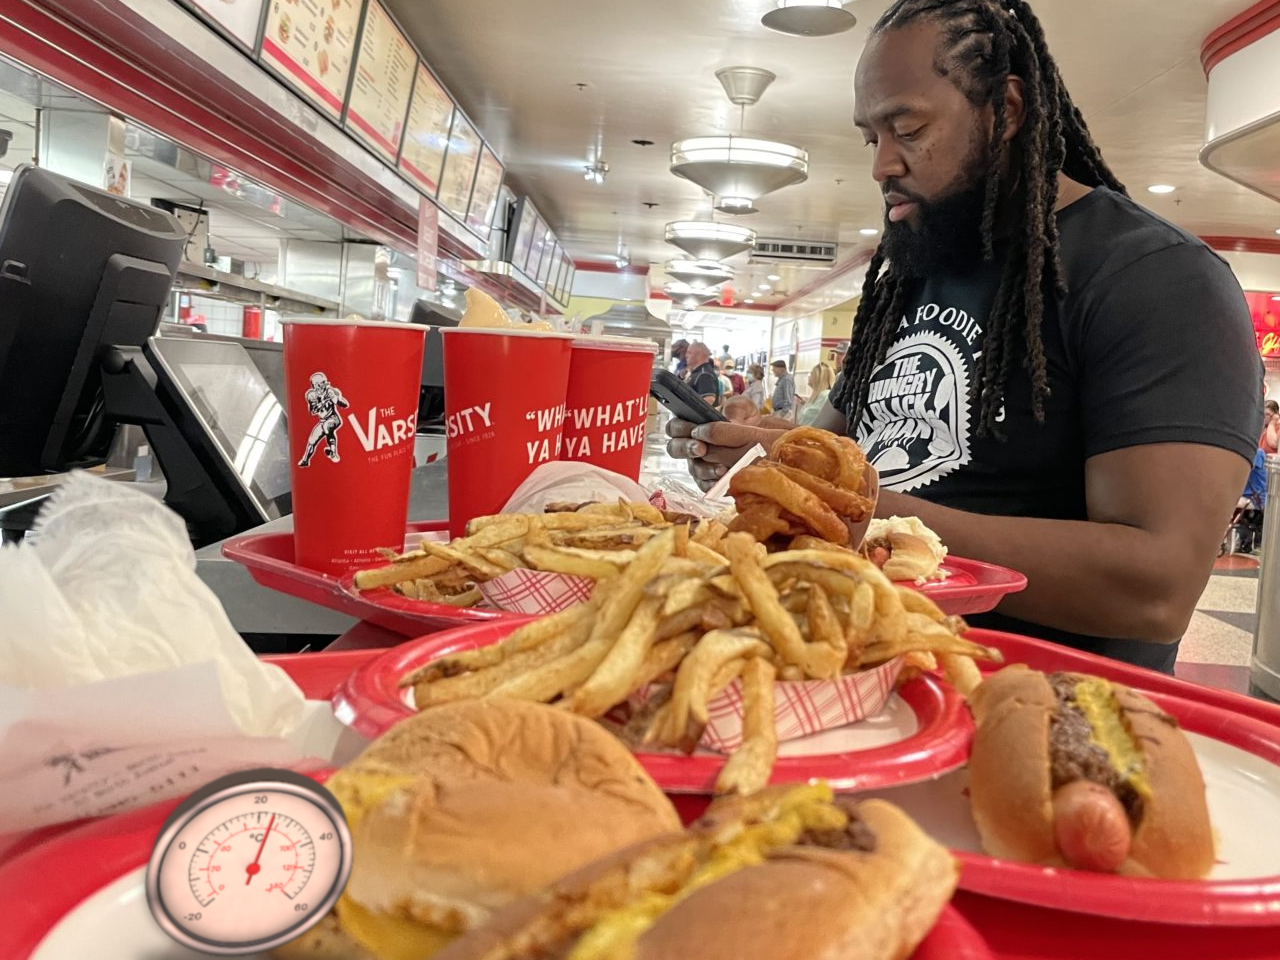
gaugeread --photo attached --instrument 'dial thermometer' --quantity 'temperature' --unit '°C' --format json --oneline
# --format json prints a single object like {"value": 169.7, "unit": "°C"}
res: {"value": 24, "unit": "°C"}
